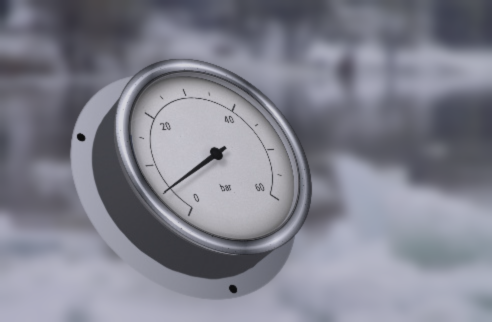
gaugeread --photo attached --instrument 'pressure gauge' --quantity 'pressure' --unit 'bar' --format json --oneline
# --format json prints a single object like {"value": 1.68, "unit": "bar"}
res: {"value": 5, "unit": "bar"}
